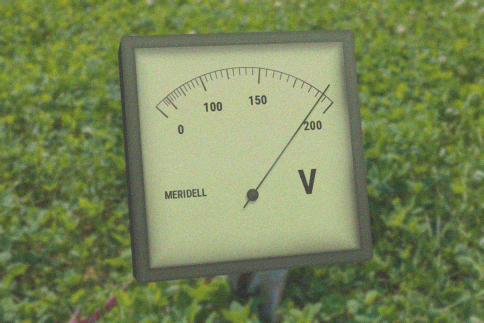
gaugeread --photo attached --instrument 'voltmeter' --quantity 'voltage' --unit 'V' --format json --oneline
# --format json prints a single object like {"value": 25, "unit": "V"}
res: {"value": 192.5, "unit": "V"}
